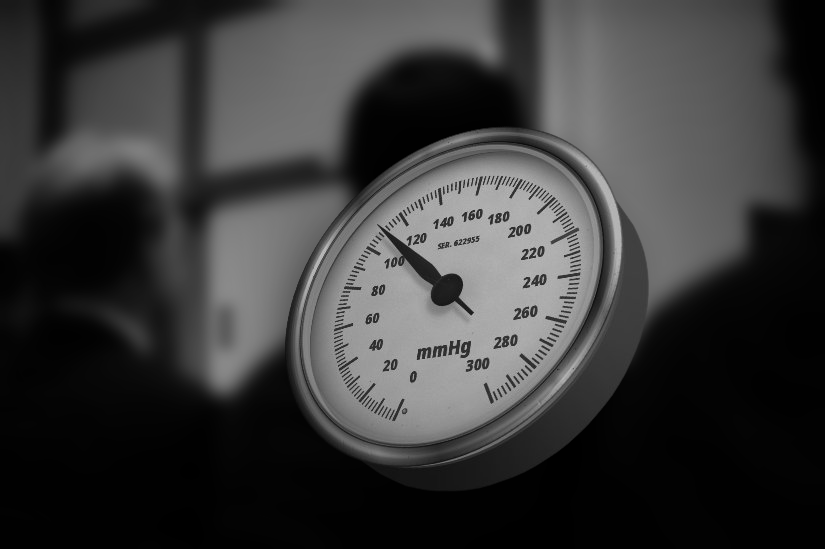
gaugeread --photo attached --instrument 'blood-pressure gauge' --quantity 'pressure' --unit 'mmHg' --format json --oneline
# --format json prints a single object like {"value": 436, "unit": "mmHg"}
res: {"value": 110, "unit": "mmHg"}
